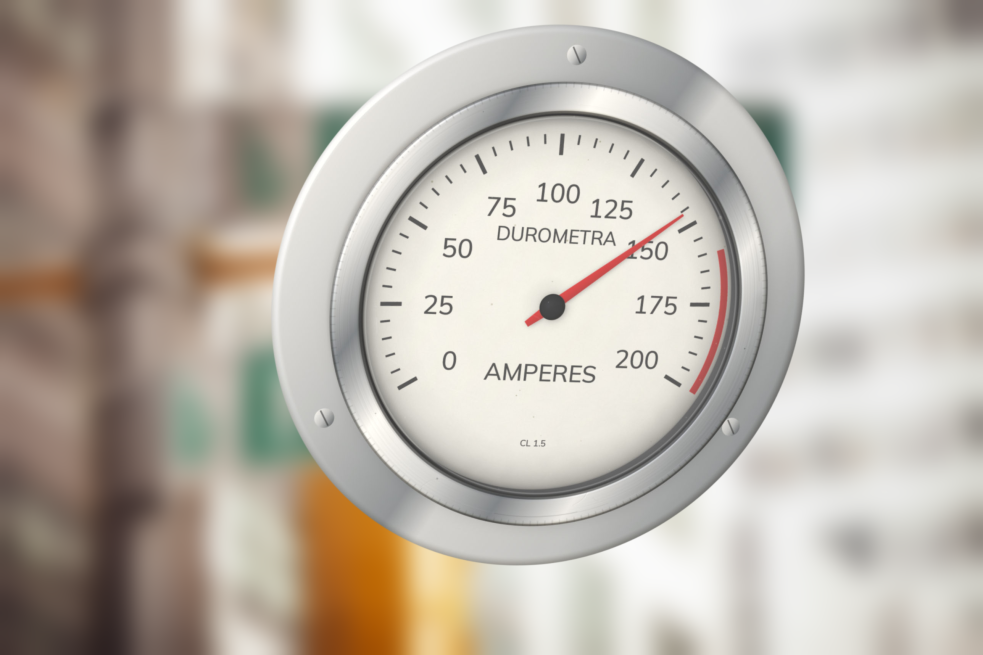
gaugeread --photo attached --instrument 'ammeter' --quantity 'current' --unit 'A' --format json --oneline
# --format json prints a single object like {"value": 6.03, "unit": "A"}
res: {"value": 145, "unit": "A"}
